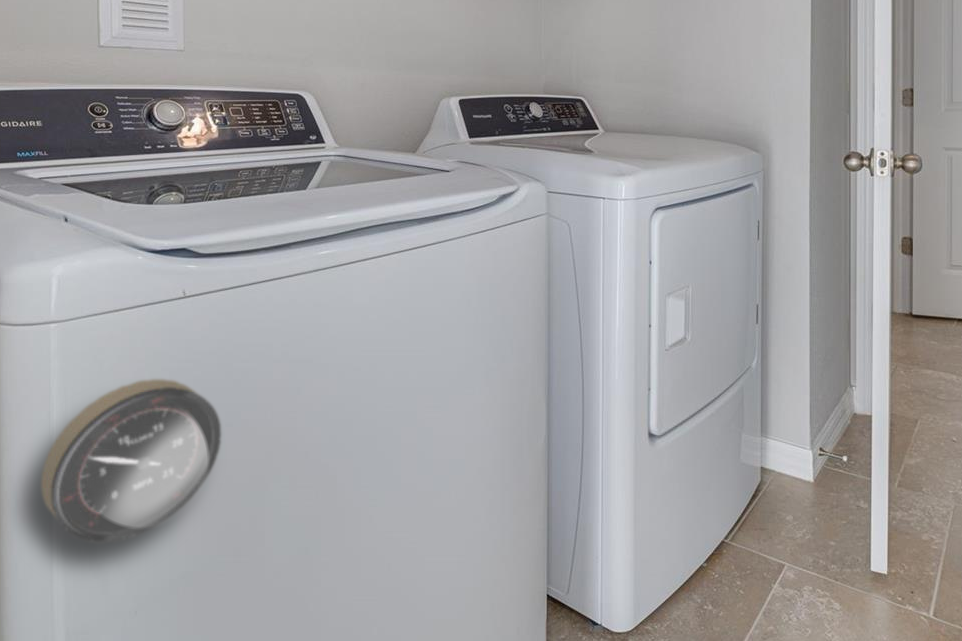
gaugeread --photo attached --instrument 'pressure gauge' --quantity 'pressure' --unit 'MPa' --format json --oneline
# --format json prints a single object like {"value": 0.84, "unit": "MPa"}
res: {"value": 7, "unit": "MPa"}
